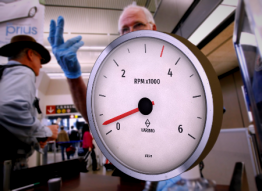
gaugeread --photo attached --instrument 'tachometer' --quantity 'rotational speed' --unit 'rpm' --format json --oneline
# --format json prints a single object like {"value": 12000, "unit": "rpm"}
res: {"value": 250, "unit": "rpm"}
